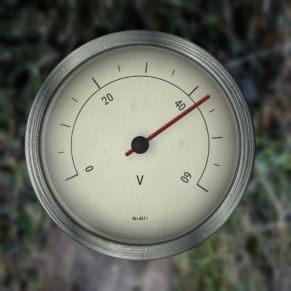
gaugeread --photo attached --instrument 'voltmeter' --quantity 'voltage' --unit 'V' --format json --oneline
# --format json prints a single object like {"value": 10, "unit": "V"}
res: {"value": 42.5, "unit": "V"}
